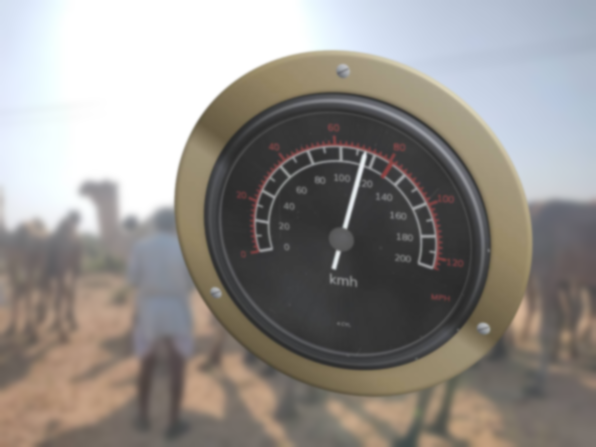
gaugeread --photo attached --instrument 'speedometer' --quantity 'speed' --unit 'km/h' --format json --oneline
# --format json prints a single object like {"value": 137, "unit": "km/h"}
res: {"value": 115, "unit": "km/h"}
